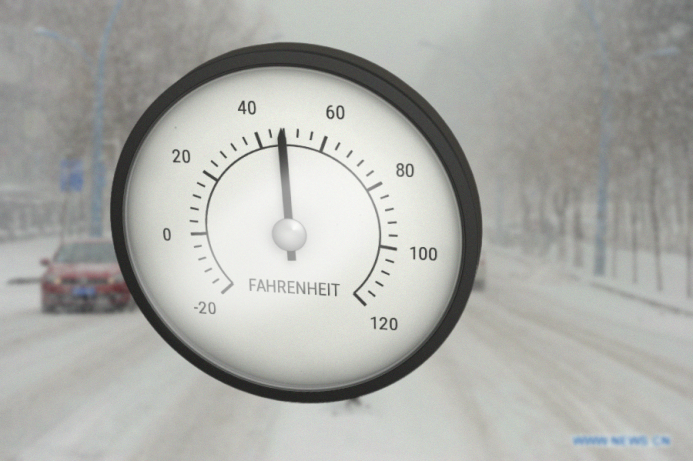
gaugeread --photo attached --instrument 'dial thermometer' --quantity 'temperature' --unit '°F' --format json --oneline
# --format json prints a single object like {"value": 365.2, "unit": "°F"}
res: {"value": 48, "unit": "°F"}
